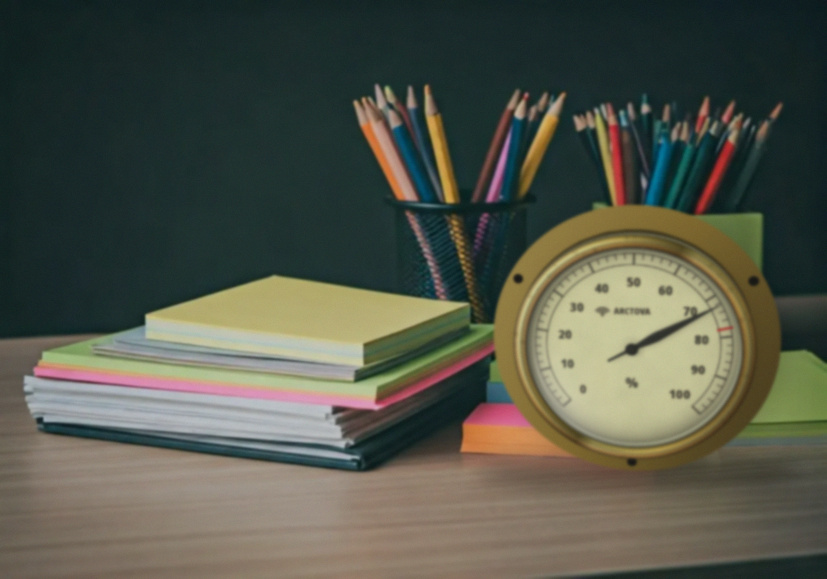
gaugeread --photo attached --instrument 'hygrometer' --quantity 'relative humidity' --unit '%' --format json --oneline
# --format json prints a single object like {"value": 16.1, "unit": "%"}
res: {"value": 72, "unit": "%"}
